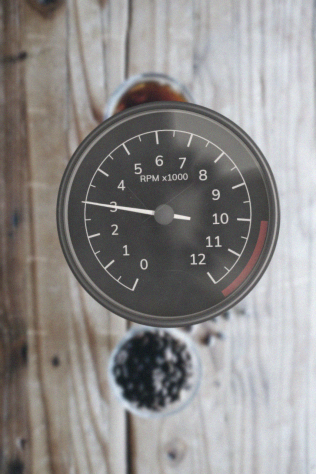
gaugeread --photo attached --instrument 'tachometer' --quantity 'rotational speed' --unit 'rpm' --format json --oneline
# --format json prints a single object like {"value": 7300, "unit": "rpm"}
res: {"value": 3000, "unit": "rpm"}
